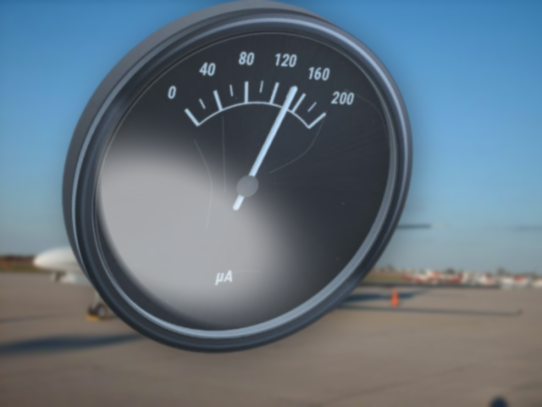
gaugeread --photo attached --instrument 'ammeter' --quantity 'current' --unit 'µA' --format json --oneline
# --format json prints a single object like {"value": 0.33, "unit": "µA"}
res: {"value": 140, "unit": "µA"}
